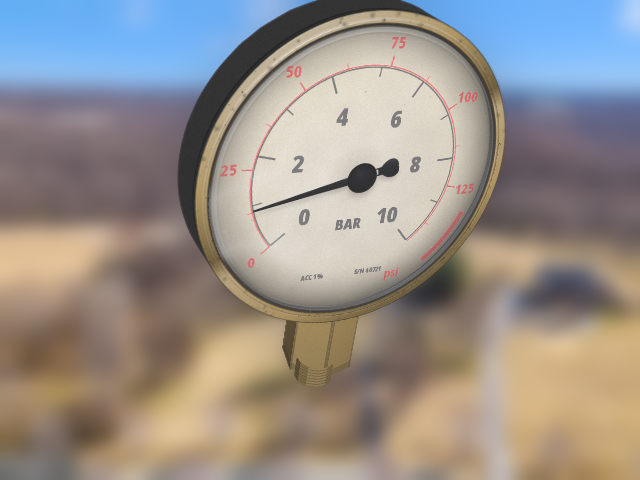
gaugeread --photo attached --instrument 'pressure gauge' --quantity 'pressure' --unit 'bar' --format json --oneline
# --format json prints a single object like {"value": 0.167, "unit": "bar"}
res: {"value": 1, "unit": "bar"}
